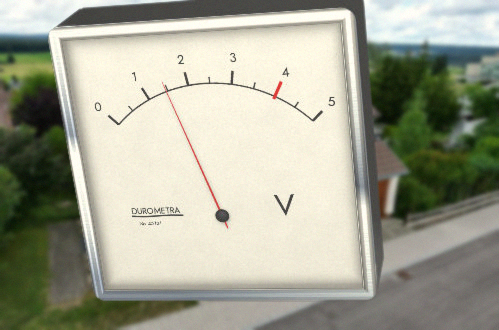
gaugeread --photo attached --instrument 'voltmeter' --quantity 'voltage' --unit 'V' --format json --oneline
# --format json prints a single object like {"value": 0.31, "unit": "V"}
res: {"value": 1.5, "unit": "V"}
